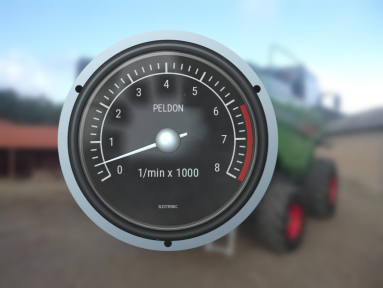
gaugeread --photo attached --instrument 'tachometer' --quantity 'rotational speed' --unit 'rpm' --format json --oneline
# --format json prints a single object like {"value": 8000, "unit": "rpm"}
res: {"value": 400, "unit": "rpm"}
